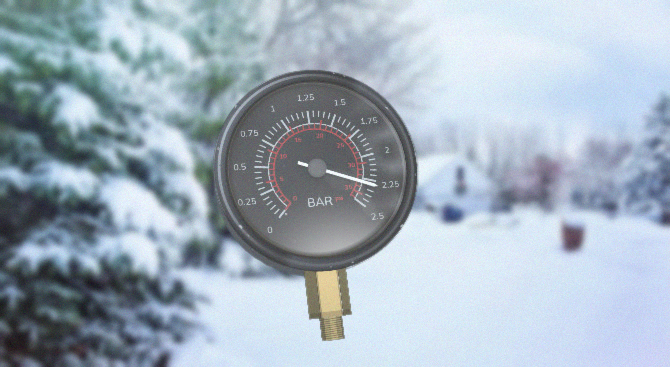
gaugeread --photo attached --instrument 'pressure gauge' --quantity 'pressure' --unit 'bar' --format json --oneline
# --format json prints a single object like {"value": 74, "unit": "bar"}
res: {"value": 2.3, "unit": "bar"}
